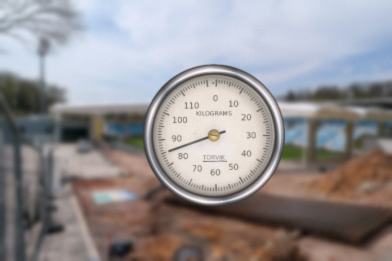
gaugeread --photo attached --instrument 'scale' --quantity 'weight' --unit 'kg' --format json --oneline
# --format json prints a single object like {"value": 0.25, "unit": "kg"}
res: {"value": 85, "unit": "kg"}
